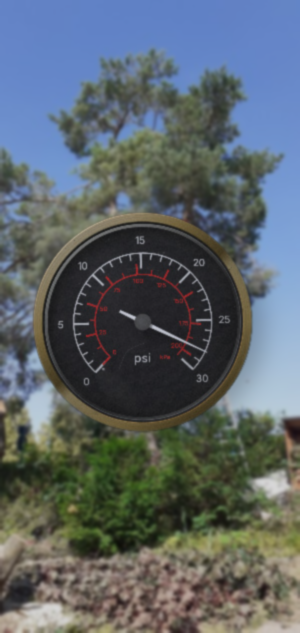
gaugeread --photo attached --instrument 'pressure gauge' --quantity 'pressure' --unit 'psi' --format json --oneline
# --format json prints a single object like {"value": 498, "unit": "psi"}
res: {"value": 28, "unit": "psi"}
